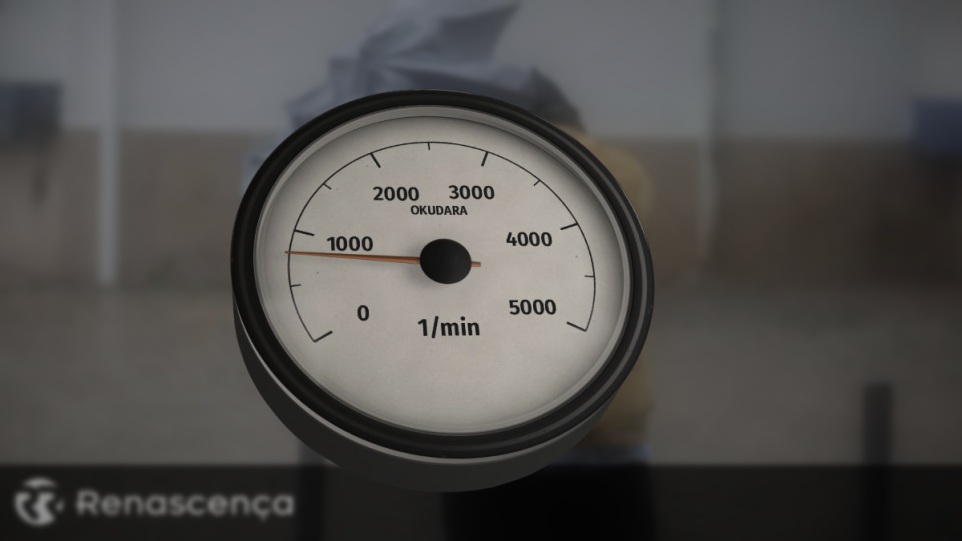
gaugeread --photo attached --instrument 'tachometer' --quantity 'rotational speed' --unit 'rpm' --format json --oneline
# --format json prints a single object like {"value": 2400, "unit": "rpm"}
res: {"value": 750, "unit": "rpm"}
